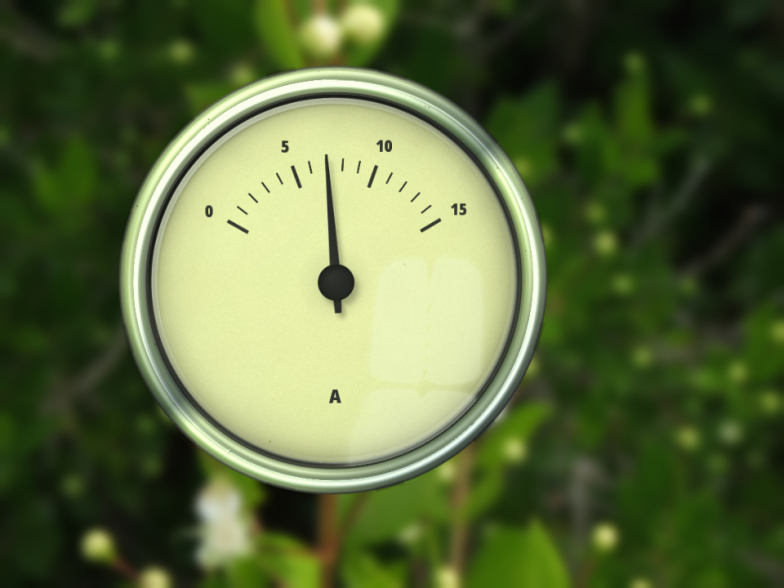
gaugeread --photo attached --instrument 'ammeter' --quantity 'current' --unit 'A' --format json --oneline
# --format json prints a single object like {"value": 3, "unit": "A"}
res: {"value": 7, "unit": "A"}
